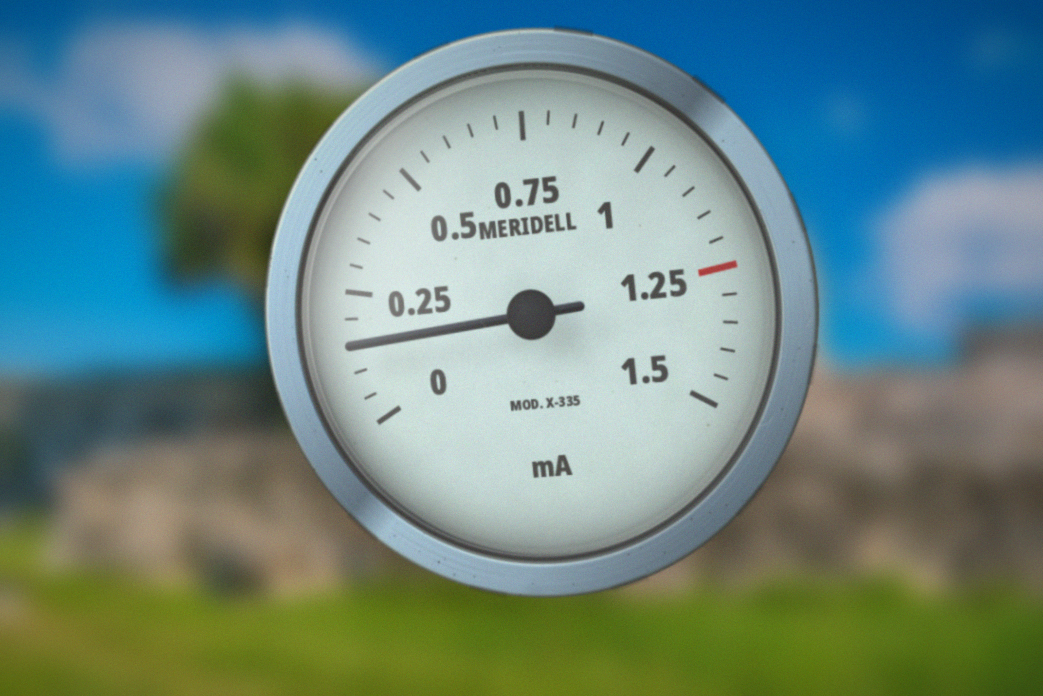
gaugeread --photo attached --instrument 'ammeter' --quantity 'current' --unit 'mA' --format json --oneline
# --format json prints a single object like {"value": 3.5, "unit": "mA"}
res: {"value": 0.15, "unit": "mA"}
